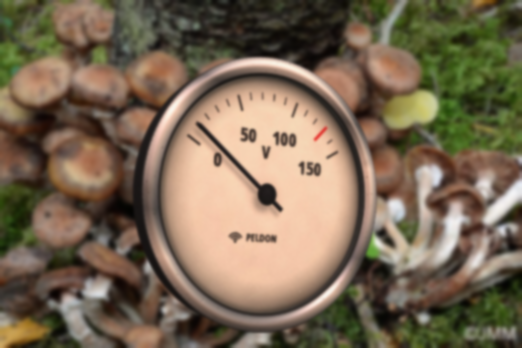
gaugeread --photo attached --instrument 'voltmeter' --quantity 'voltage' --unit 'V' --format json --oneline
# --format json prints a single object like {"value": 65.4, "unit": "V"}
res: {"value": 10, "unit": "V"}
